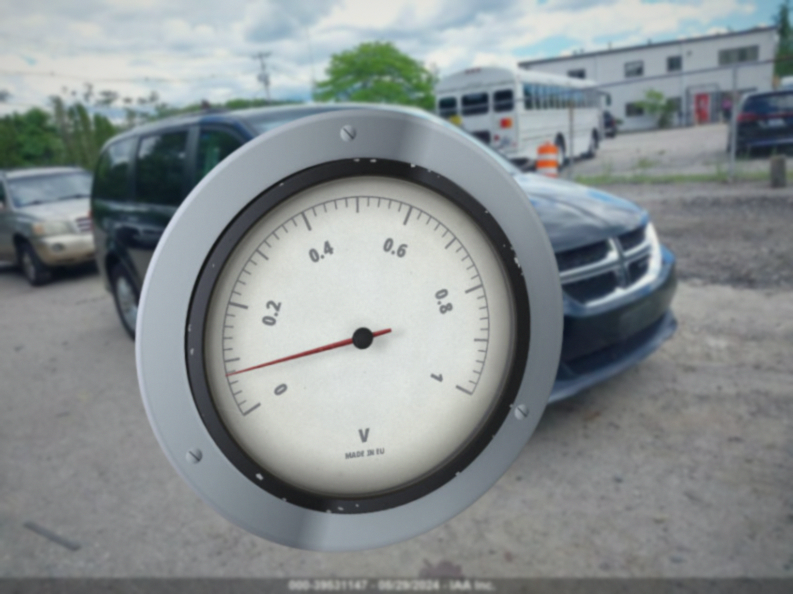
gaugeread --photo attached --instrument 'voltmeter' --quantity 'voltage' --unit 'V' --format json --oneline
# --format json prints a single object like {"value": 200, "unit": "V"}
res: {"value": 0.08, "unit": "V"}
